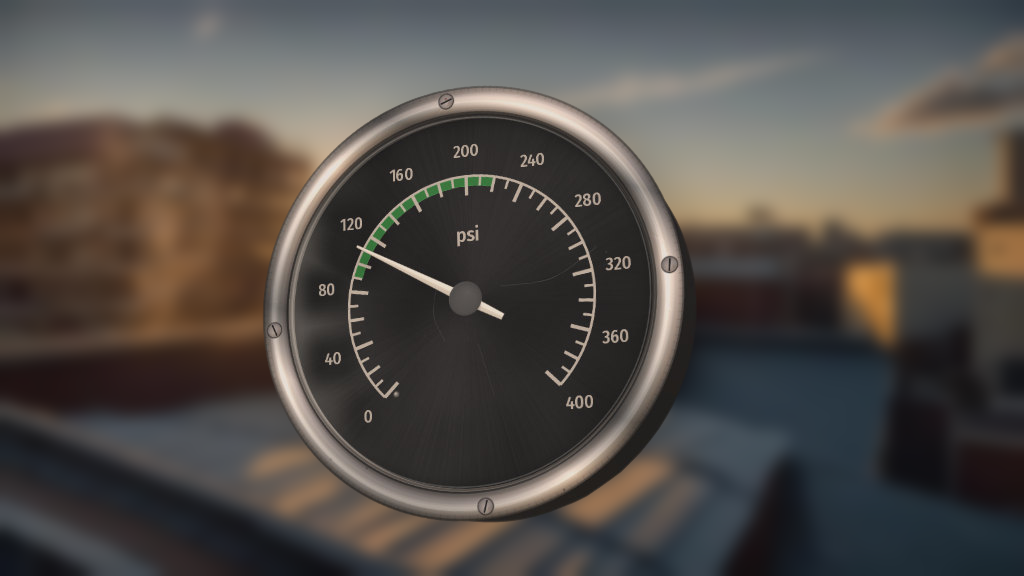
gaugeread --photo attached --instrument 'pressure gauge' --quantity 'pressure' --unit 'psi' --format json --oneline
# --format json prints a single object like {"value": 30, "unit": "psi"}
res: {"value": 110, "unit": "psi"}
